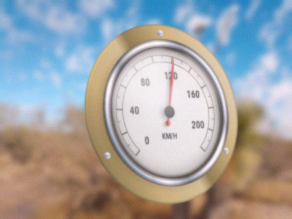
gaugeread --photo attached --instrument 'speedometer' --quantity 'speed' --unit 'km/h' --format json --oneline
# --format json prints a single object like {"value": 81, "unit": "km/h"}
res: {"value": 120, "unit": "km/h"}
